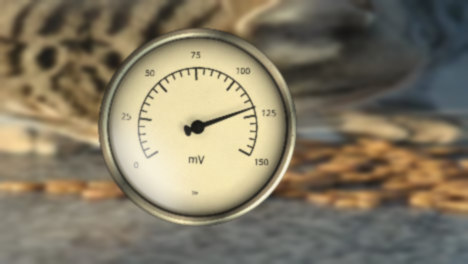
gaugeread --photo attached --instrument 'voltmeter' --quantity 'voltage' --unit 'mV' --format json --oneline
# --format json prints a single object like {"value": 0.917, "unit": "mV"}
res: {"value": 120, "unit": "mV"}
